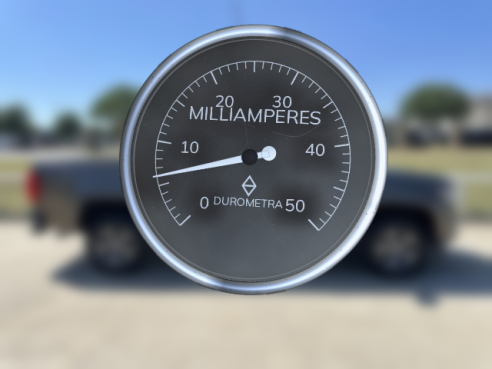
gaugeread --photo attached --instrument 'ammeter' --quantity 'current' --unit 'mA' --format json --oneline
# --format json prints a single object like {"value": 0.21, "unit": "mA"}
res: {"value": 6, "unit": "mA"}
